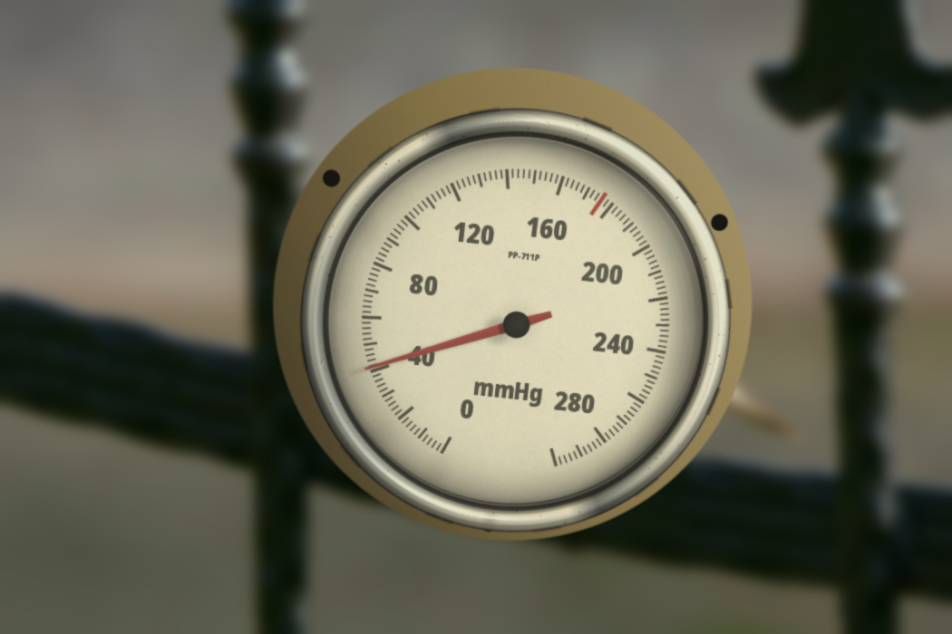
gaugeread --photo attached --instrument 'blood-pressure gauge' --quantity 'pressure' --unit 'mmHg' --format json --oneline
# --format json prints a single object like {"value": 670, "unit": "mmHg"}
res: {"value": 42, "unit": "mmHg"}
